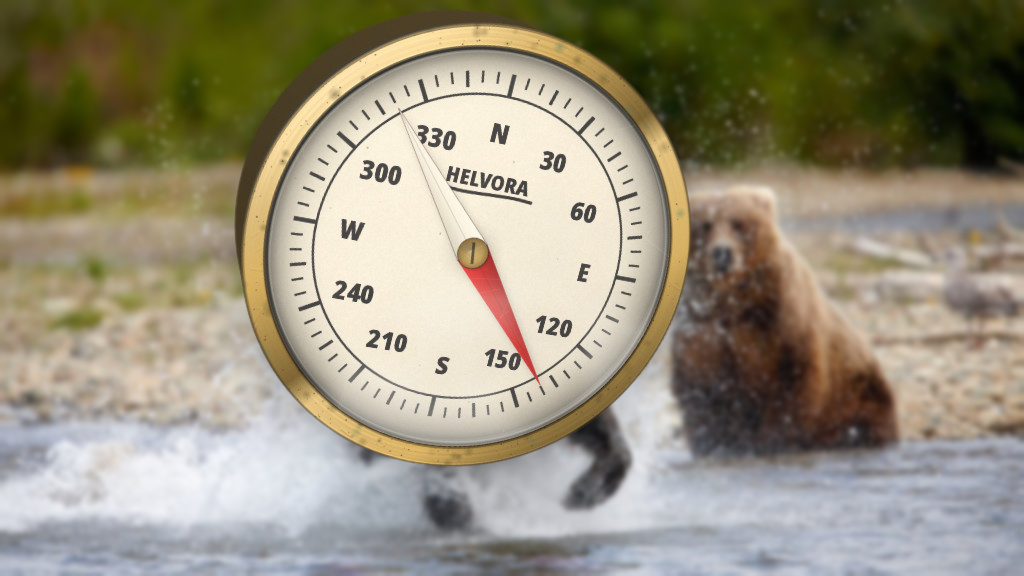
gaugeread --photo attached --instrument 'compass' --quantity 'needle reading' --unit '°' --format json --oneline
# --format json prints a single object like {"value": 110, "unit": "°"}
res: {"value": 140, "unit": "°"}
